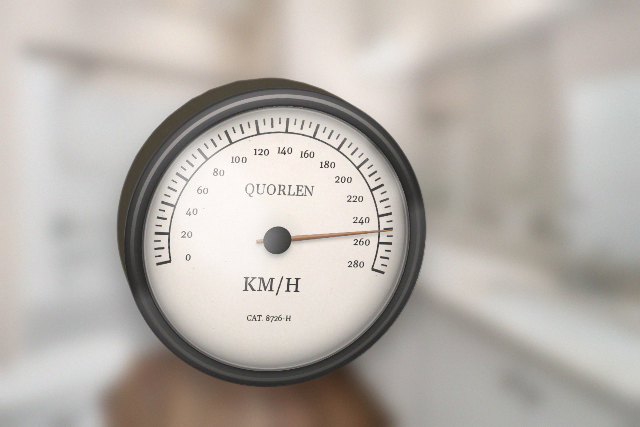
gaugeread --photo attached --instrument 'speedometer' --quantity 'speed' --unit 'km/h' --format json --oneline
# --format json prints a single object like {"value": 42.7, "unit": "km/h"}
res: {"value": 250, "unit": "km/h"}
